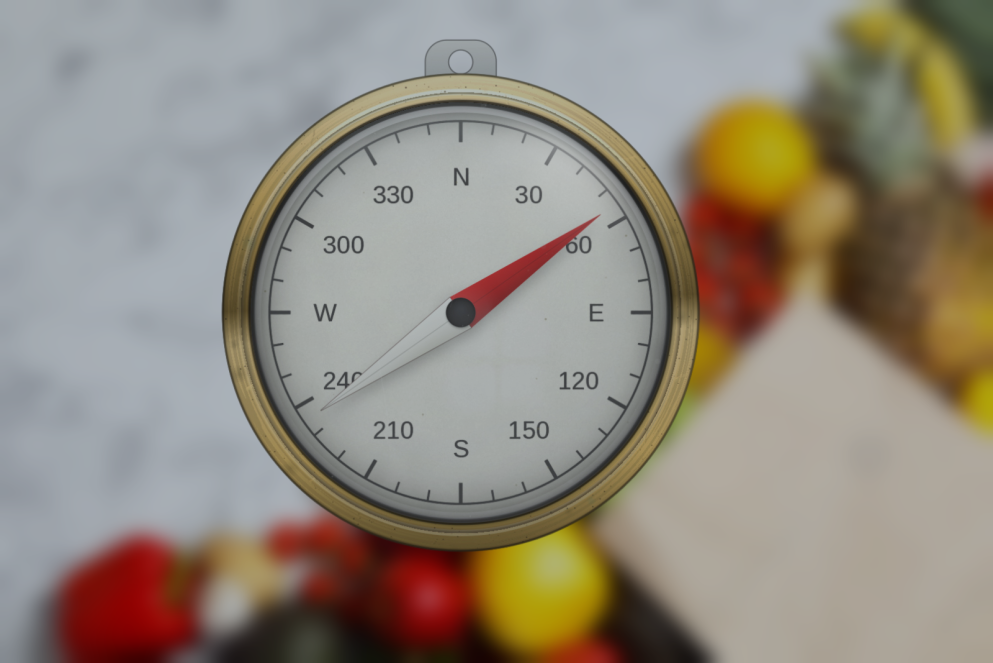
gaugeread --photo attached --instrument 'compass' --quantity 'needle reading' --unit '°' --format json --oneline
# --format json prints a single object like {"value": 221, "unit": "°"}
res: {"value": 55, "unit": "°"}
